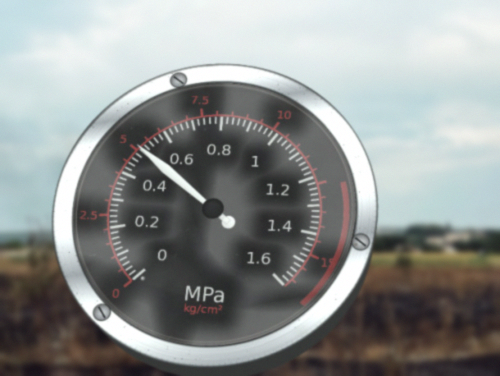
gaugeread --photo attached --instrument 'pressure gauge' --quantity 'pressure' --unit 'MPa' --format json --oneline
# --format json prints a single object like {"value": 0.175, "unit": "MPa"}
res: {"value": 0.5, "unit": "MPa"}
